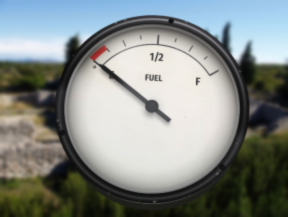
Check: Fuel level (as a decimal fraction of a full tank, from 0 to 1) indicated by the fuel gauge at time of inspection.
0
